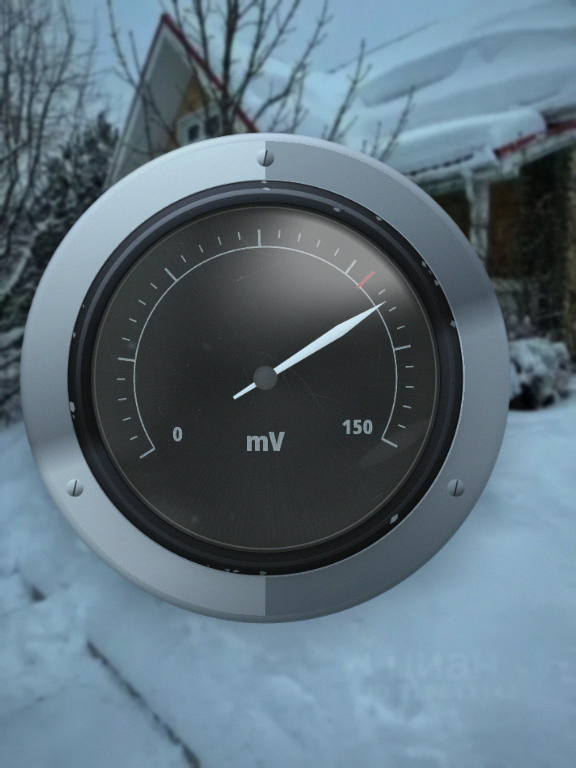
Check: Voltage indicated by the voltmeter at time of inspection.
112.5 mV
